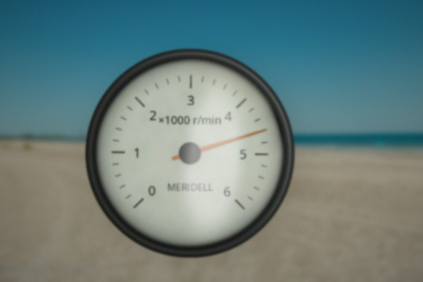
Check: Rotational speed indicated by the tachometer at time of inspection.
4600 rpm
